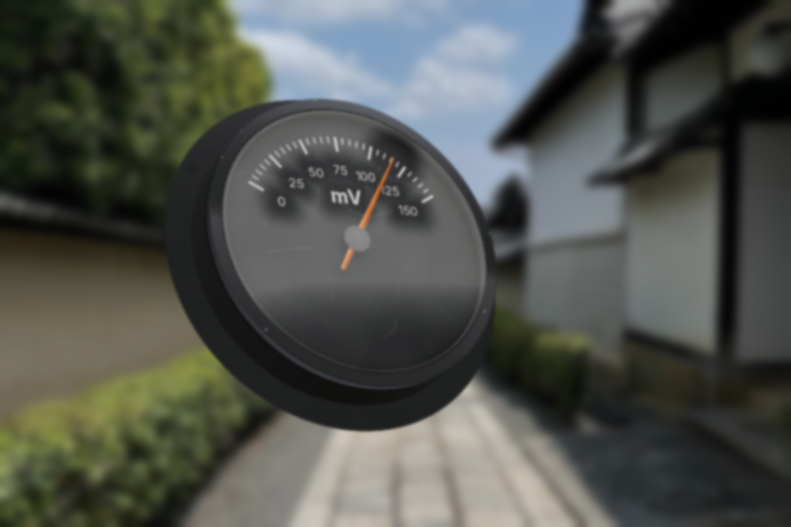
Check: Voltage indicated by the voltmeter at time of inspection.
115 mV
